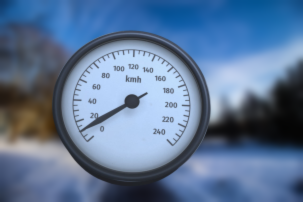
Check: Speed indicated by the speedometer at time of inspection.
10 km/h
